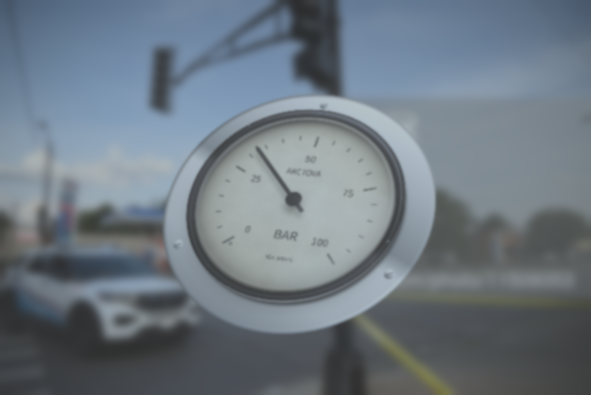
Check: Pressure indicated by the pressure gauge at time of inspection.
32.5 bar
